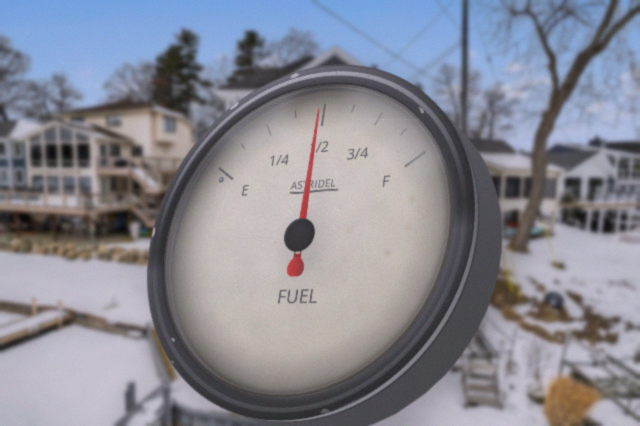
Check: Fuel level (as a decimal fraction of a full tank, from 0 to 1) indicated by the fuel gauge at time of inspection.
0.5
